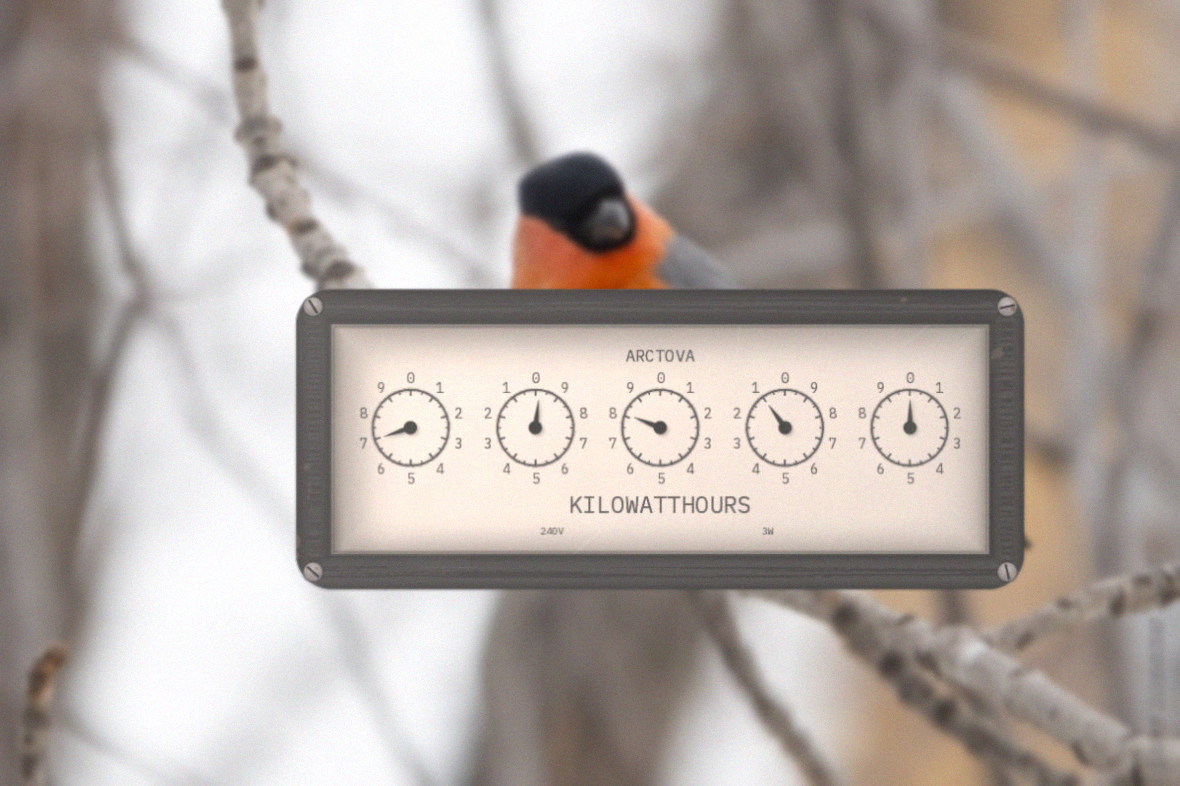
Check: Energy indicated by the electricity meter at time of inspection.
69810 kWh
